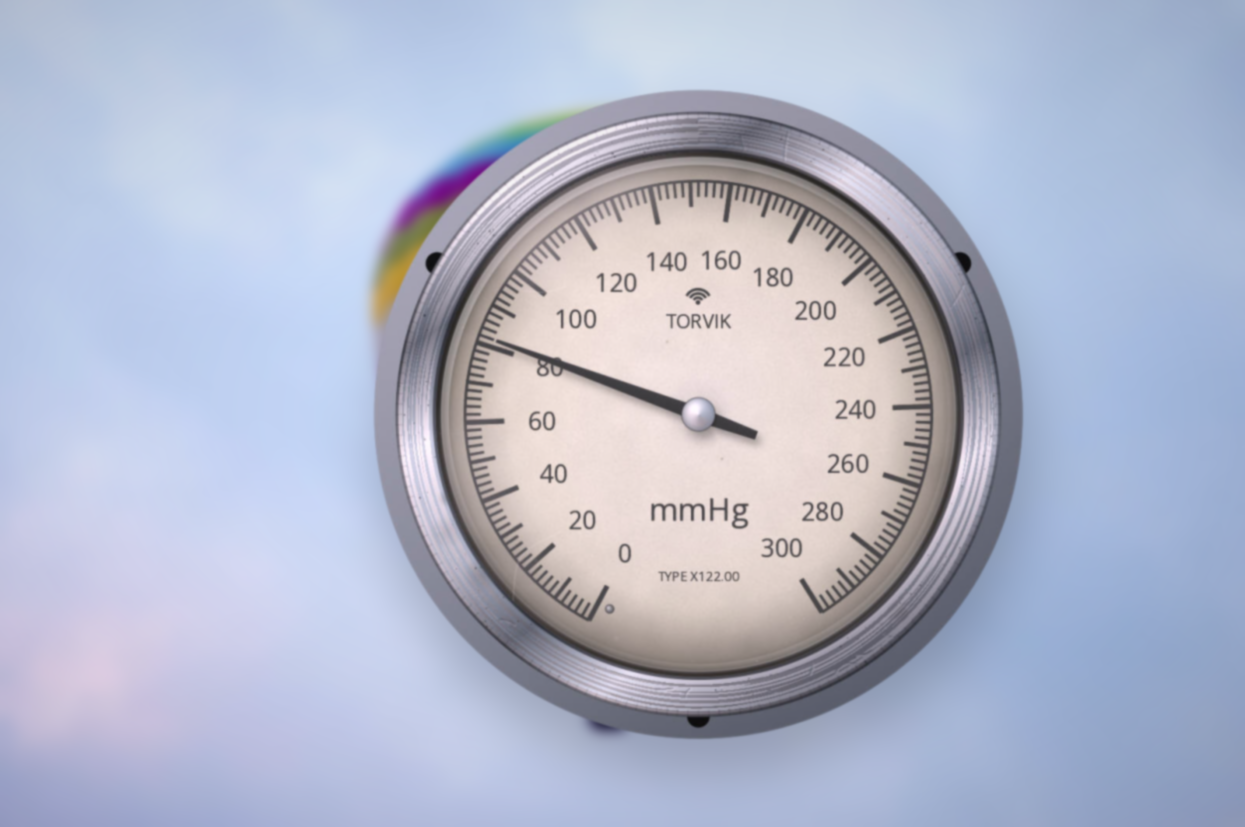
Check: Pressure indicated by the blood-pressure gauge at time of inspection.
82 mmHg
